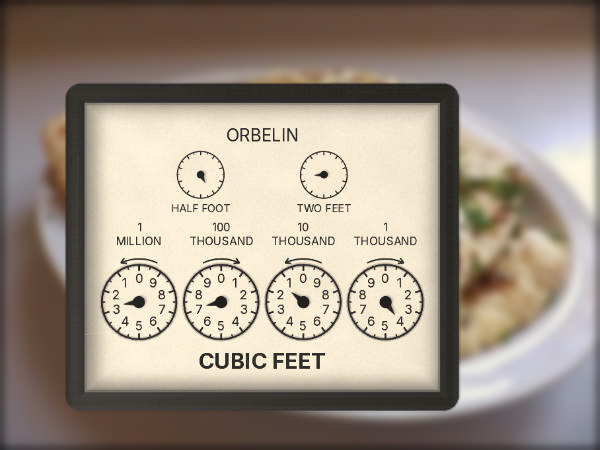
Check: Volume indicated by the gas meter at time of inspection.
271400 ft³
